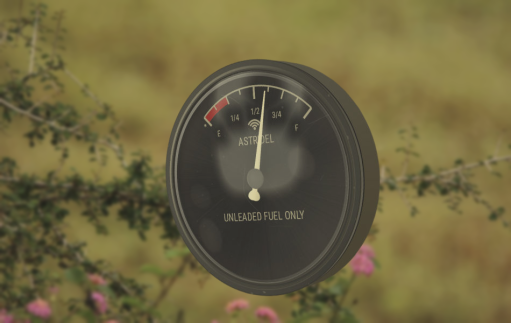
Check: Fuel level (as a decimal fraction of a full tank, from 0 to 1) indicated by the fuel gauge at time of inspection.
0.625
